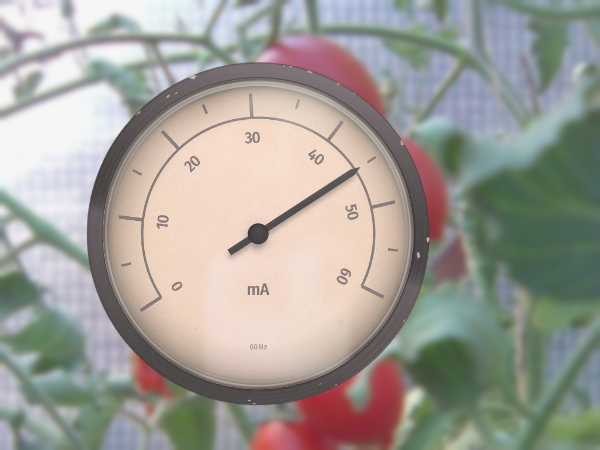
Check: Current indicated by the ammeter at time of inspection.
45 mA
